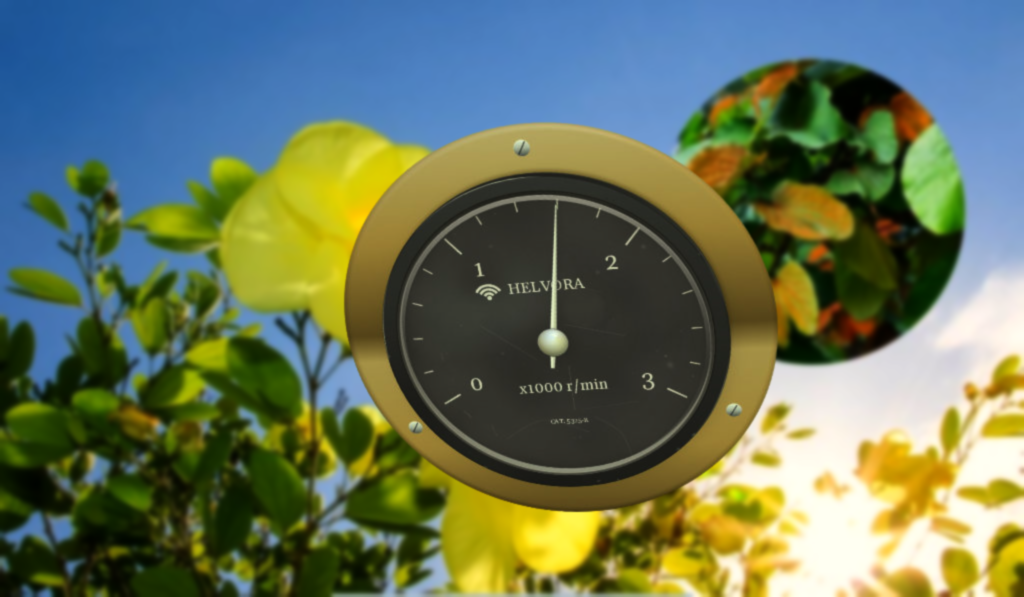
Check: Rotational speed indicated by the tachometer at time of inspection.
1600 rpm
